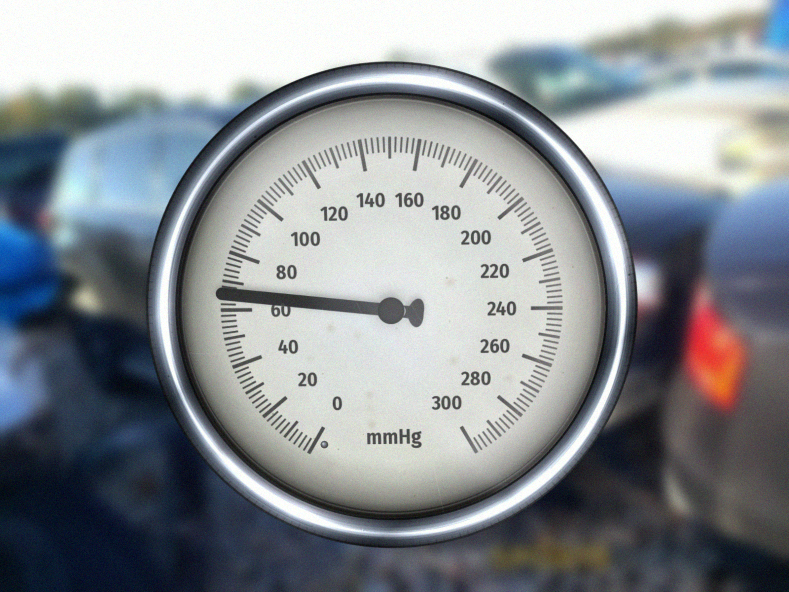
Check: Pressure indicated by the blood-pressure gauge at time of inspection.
66 mmHg
